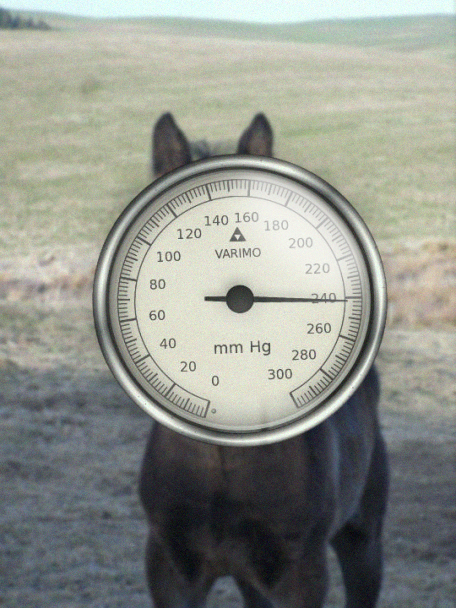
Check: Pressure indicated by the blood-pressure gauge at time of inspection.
242 mmHg
